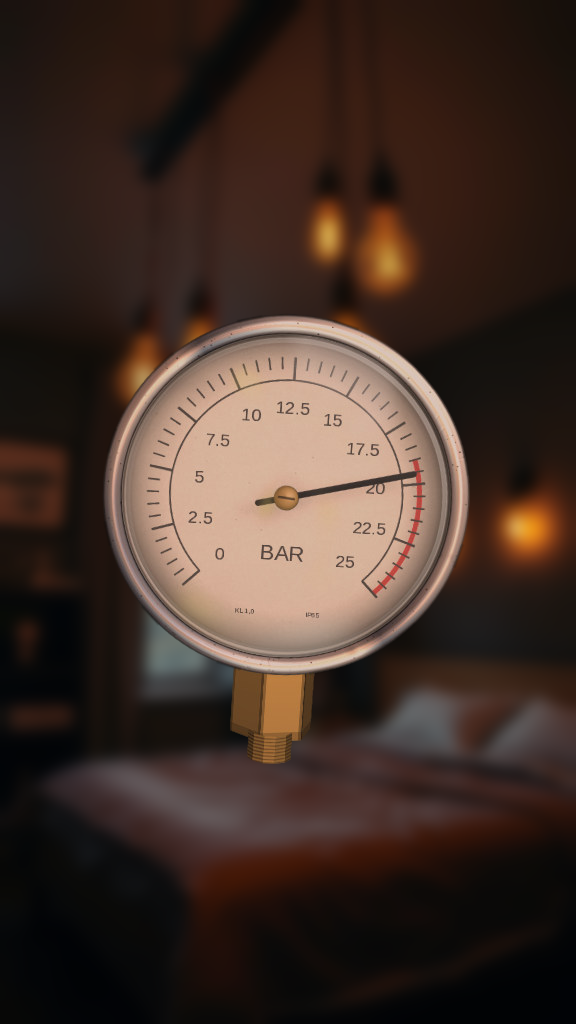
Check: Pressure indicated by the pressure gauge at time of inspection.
19.5 bar
